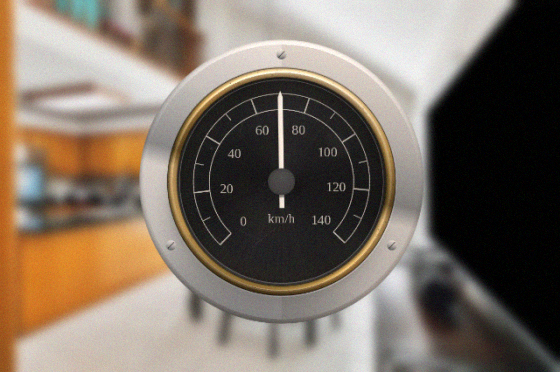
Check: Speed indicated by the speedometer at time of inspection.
70 km/h
